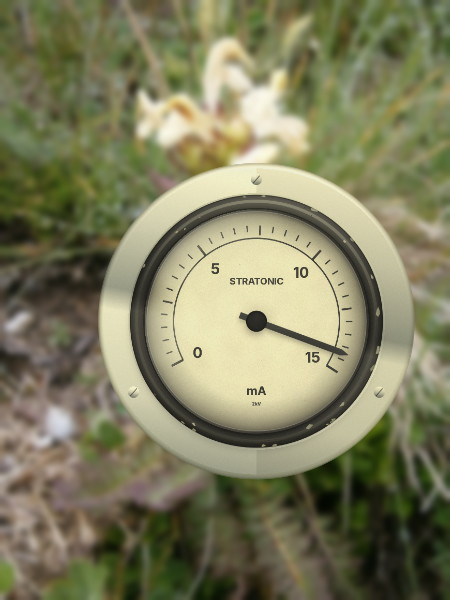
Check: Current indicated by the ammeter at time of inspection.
14.25 mA
